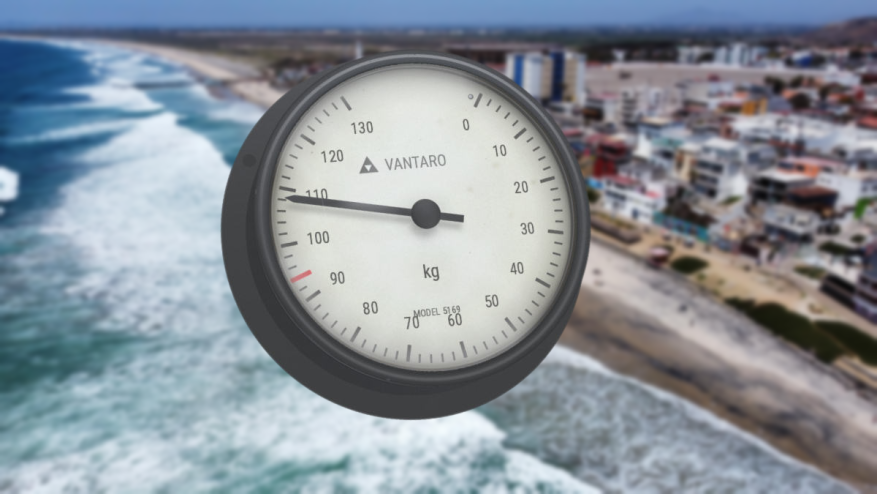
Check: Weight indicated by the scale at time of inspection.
108 kg
